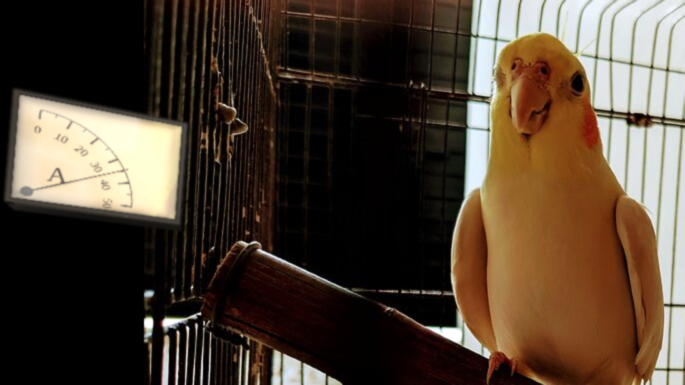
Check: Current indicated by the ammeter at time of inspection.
35 A
